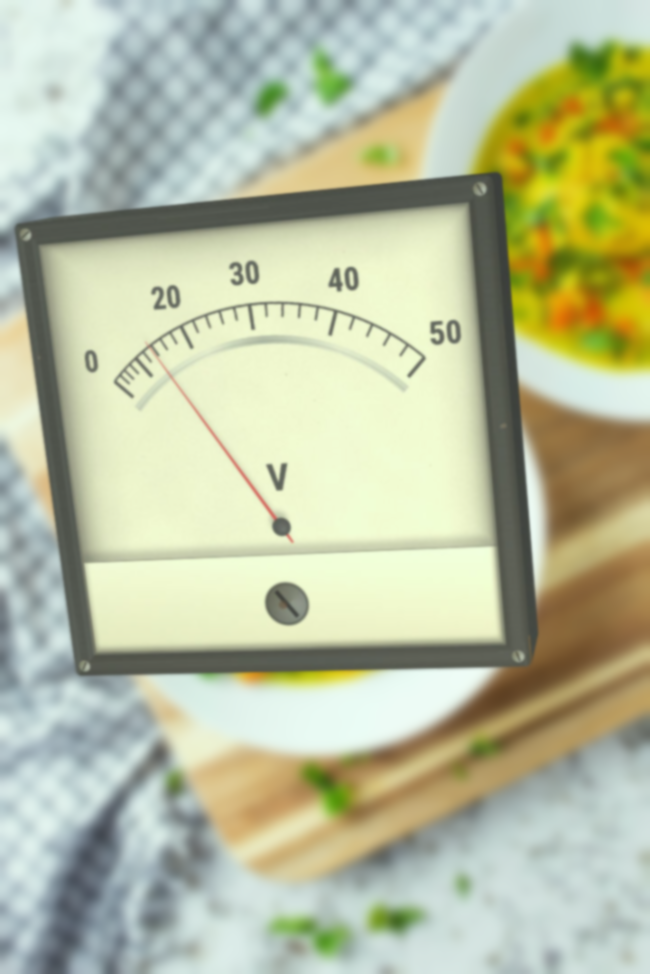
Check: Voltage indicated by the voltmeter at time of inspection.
14 V
